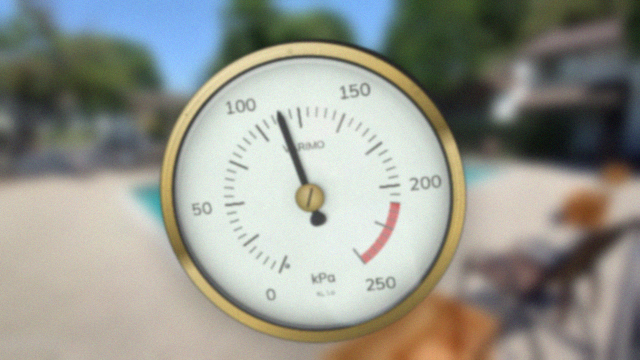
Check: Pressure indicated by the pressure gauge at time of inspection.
115 kPa
